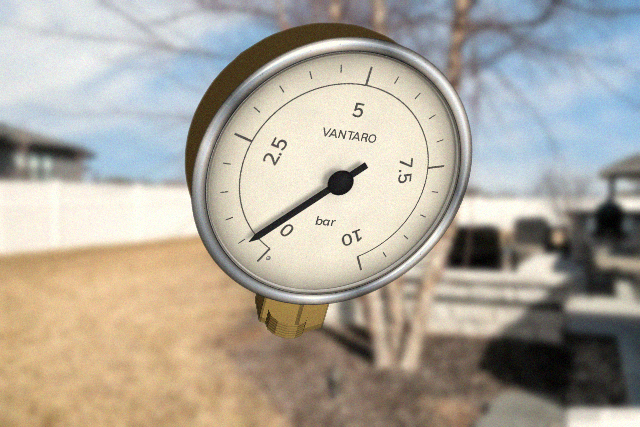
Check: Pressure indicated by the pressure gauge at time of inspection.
0.5 bar
